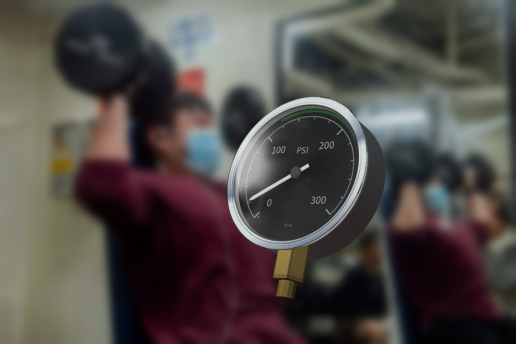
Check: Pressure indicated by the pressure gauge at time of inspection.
20 psi
